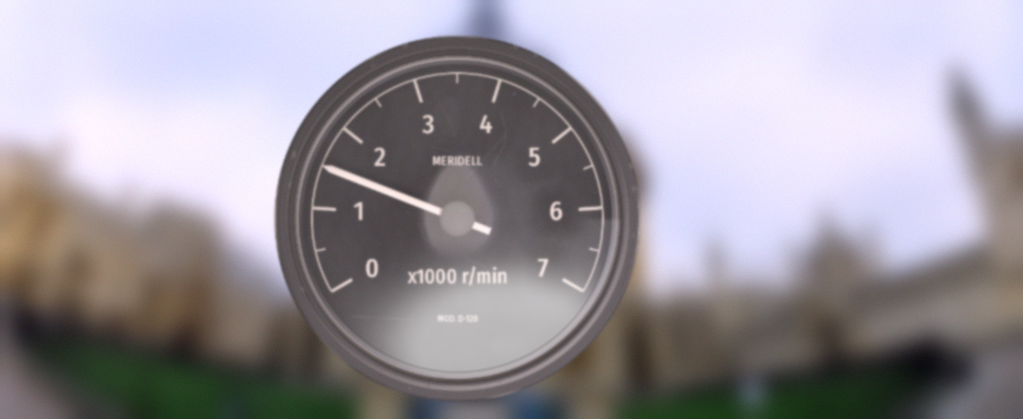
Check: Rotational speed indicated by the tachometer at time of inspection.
1500 rpm
